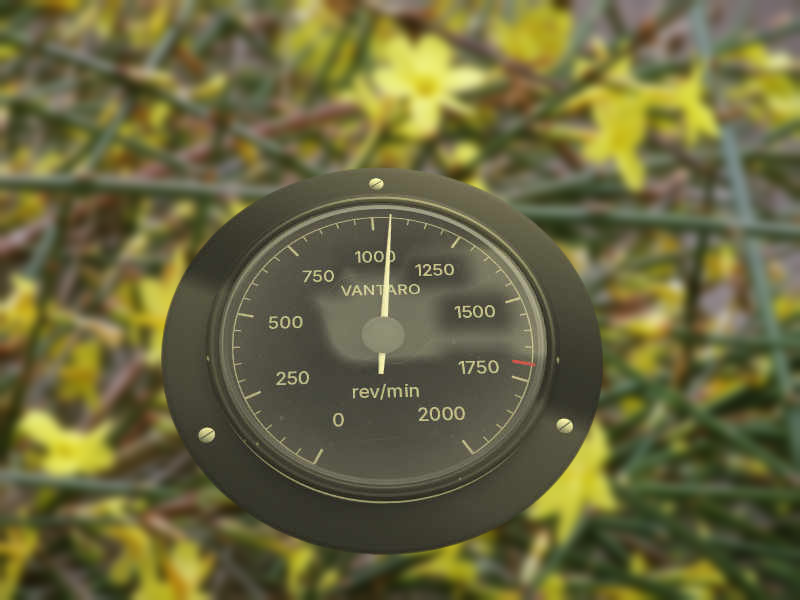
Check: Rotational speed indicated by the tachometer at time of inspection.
1050 rpm
